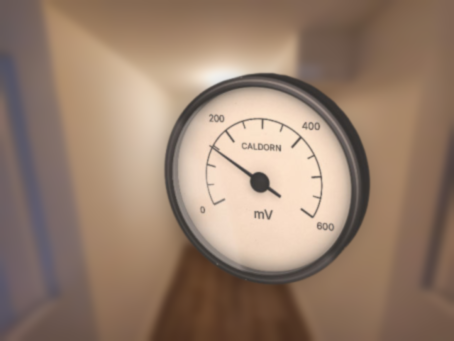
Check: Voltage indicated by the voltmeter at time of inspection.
150 mV
